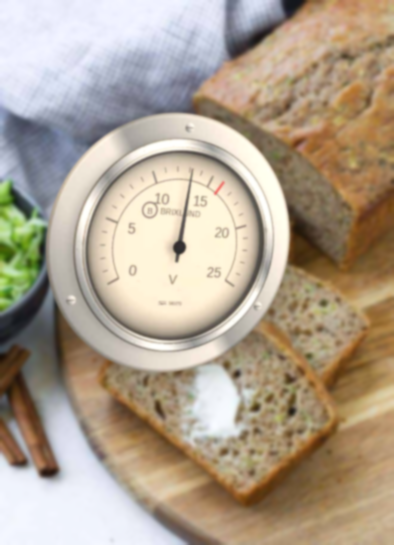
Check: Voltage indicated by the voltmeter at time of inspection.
13 V
